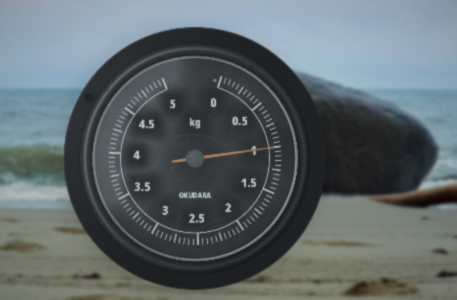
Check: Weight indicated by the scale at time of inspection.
1 kg
